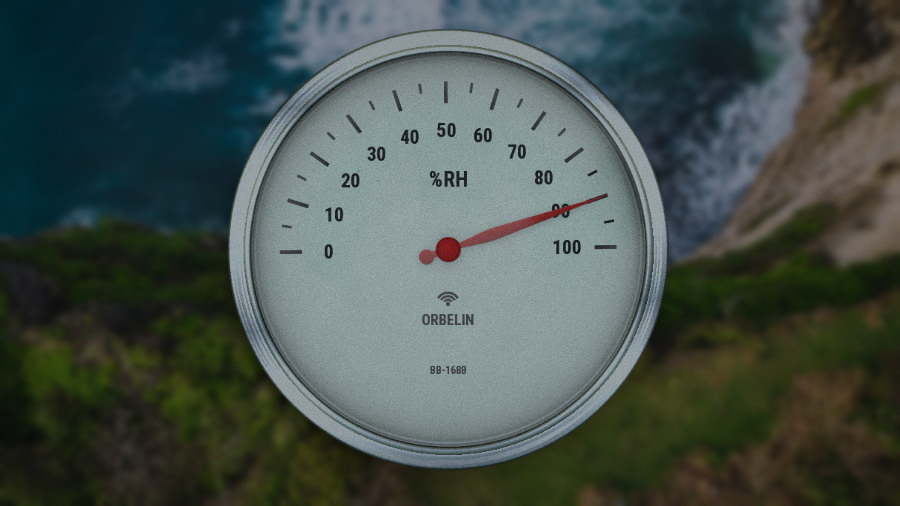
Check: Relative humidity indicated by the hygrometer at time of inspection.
90 %
